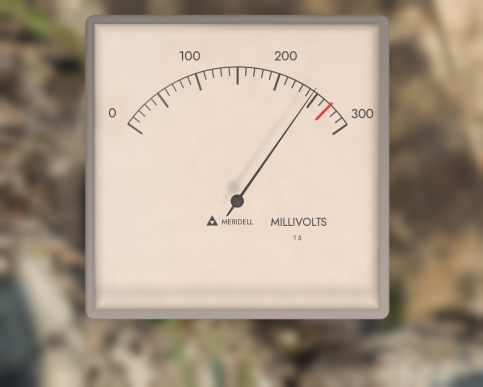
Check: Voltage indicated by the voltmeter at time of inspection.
245 mV
